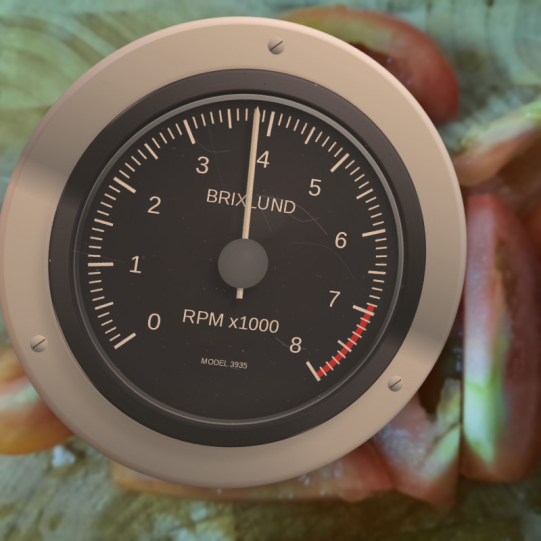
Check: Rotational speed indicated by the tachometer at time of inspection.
3800 rpm
